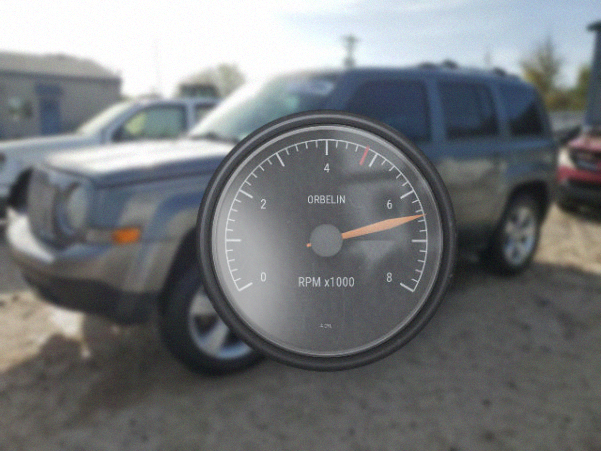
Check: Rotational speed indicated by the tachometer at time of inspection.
6500 rpm
